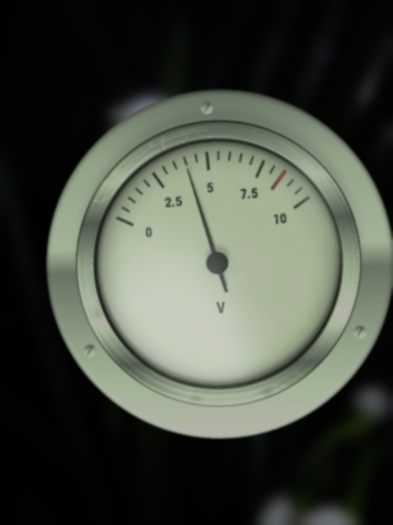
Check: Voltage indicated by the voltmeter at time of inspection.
4 V
